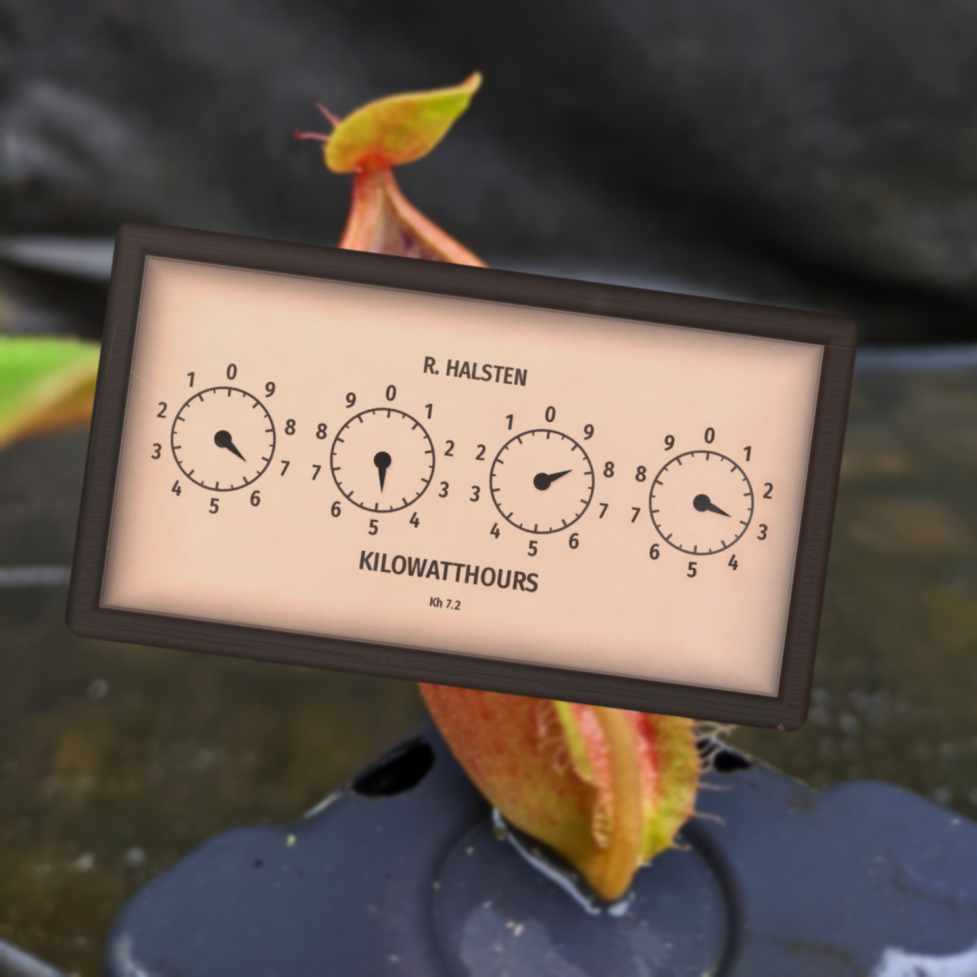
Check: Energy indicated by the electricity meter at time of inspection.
6483 kWh
